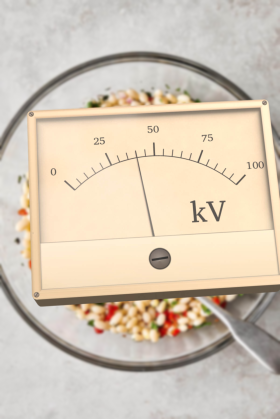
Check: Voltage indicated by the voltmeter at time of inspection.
40 kV
